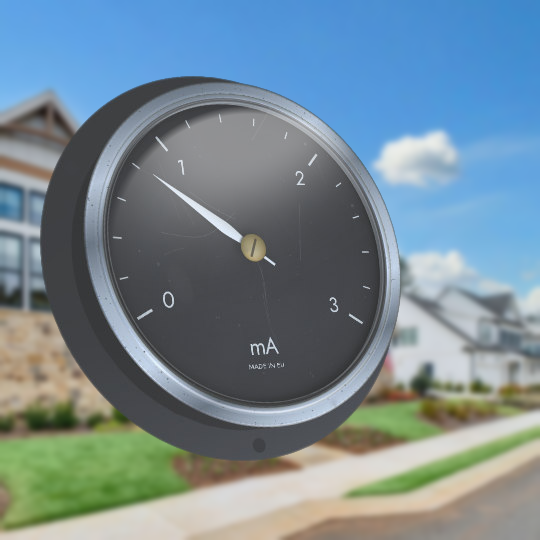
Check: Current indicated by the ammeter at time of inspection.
0.8 mA
